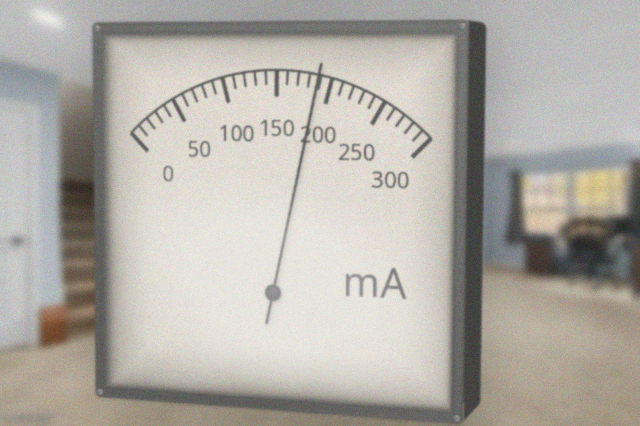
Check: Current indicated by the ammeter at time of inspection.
190 mA
